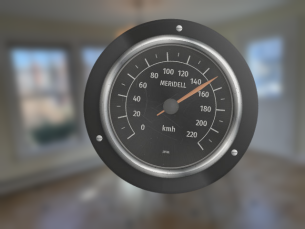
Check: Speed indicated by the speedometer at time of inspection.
150 km/h
